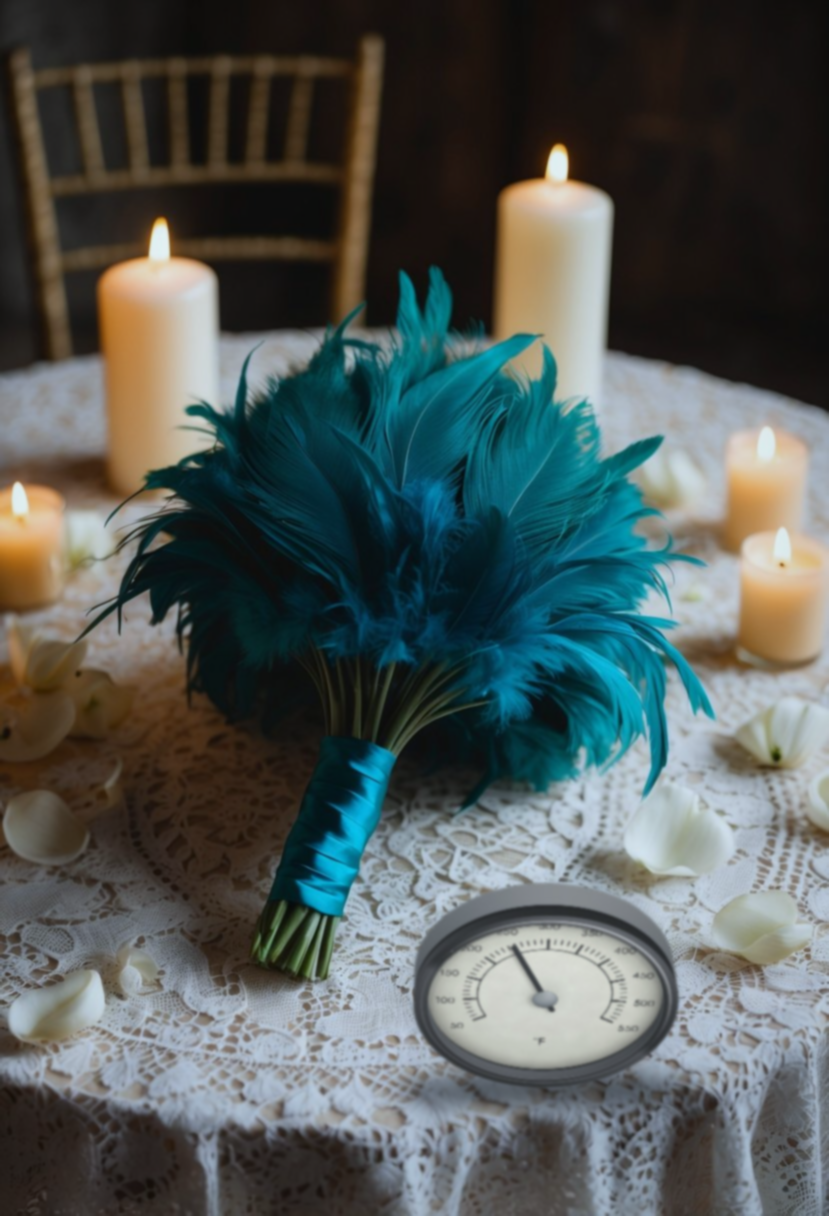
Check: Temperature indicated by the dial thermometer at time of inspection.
250 °F
